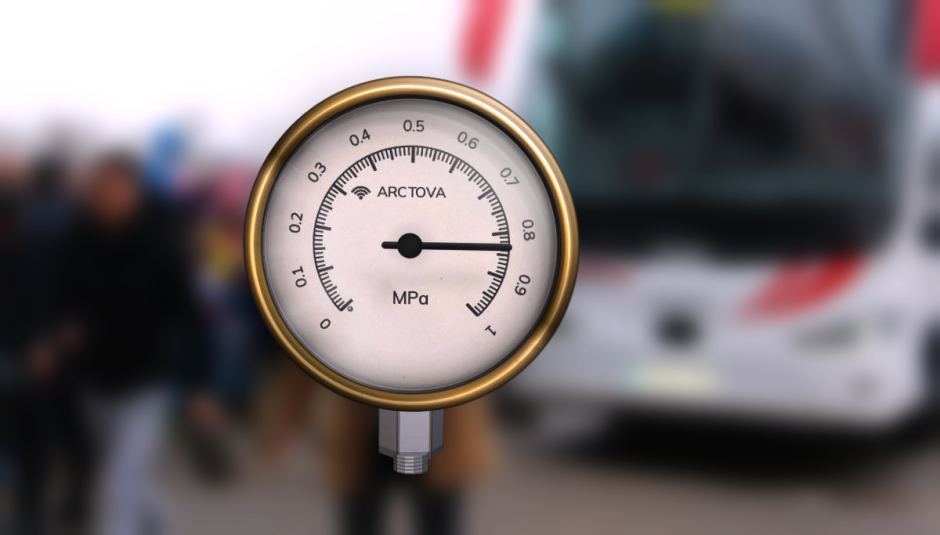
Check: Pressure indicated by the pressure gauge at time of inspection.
0.83 MPa
